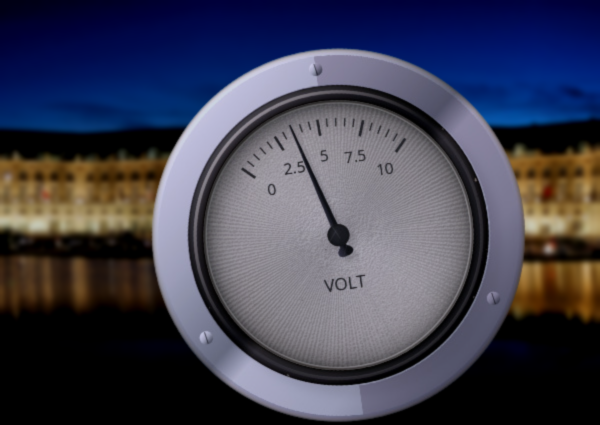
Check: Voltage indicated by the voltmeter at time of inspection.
3.5 V
